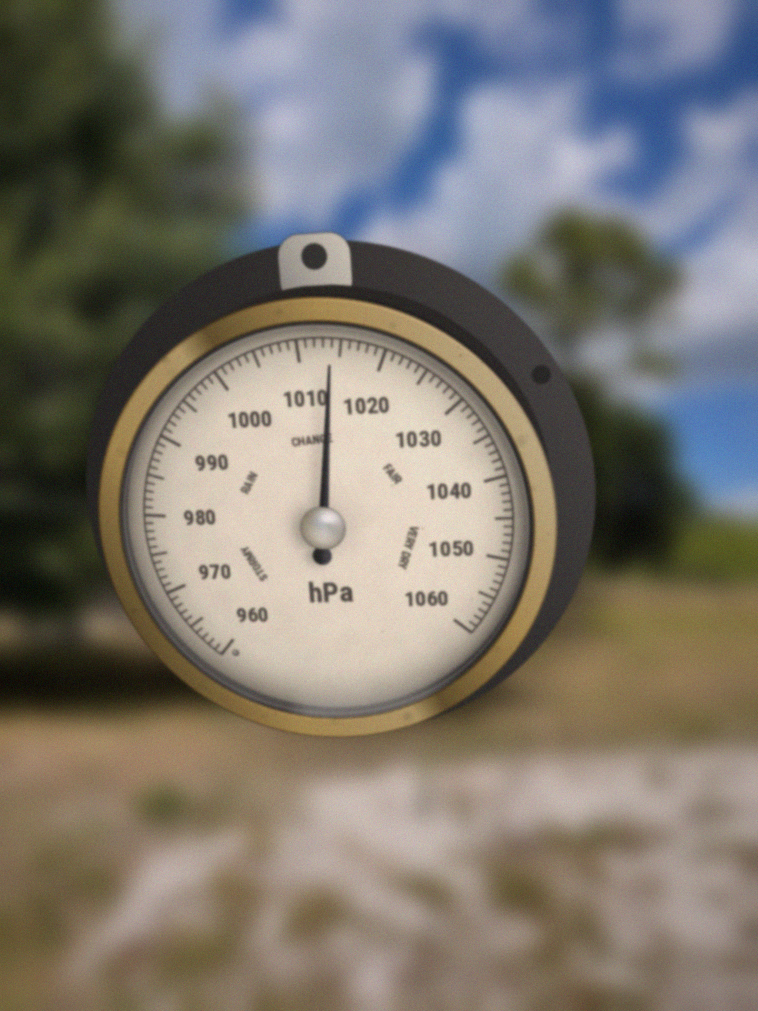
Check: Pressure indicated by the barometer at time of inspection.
1014 hPa
